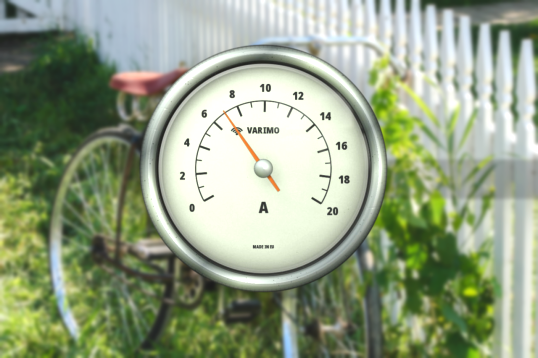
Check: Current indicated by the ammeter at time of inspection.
7 A
